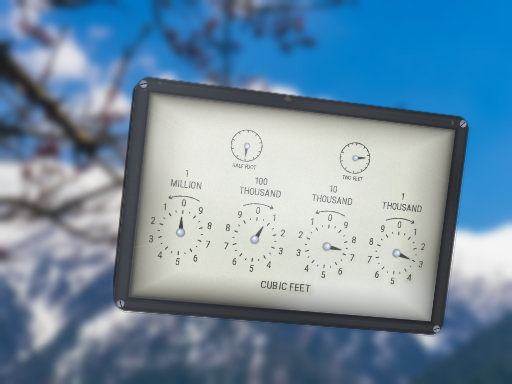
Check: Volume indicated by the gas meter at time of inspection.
7300 ft³
